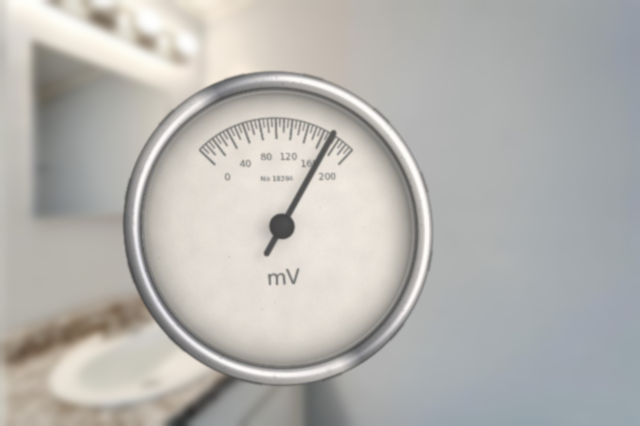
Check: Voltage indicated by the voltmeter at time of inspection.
170 mV
